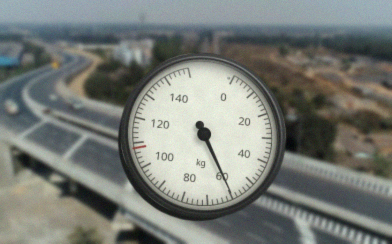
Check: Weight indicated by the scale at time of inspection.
60 kg
